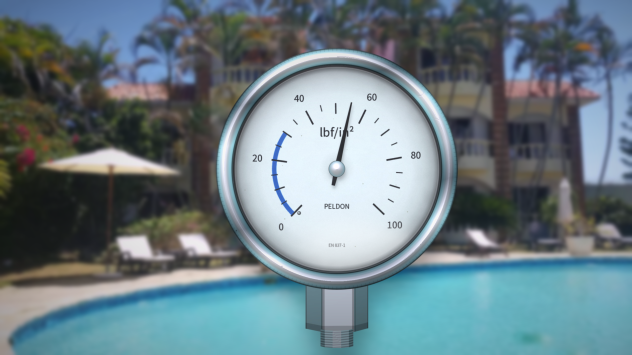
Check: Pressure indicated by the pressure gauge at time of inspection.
55 psi
